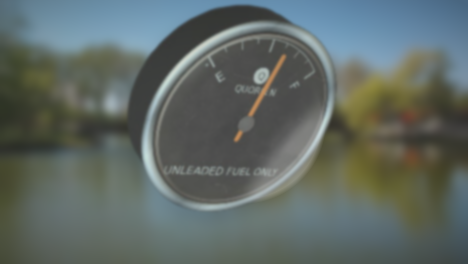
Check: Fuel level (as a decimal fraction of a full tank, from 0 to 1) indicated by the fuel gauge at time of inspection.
0.625
